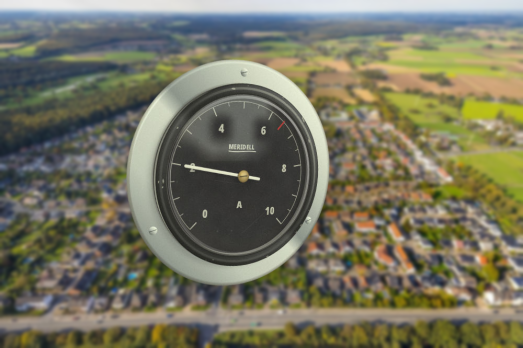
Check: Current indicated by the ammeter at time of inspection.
2 A
